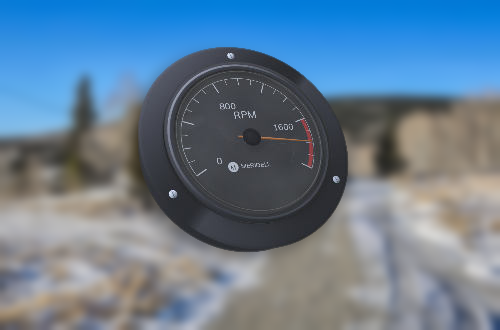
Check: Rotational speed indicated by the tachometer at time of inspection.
1800 rpm
